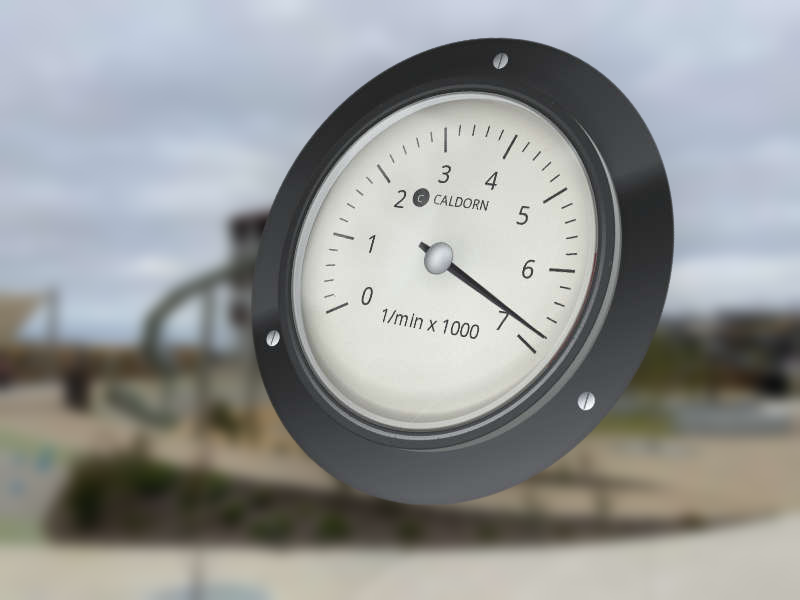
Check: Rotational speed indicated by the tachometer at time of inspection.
6800 rpm
